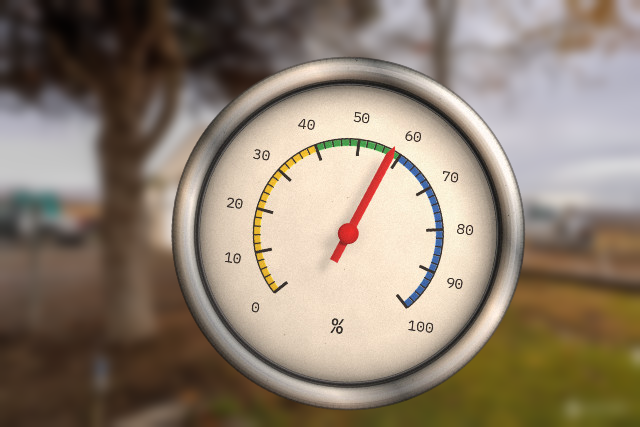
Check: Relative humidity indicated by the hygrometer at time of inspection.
58 %
